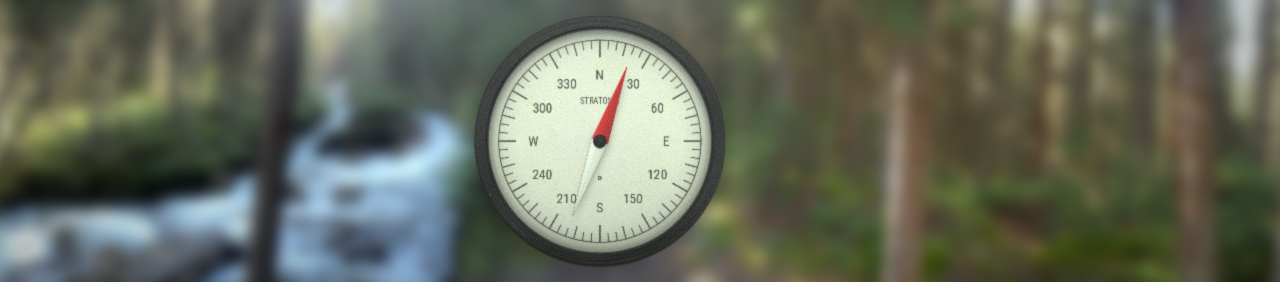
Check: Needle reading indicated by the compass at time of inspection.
20 °
